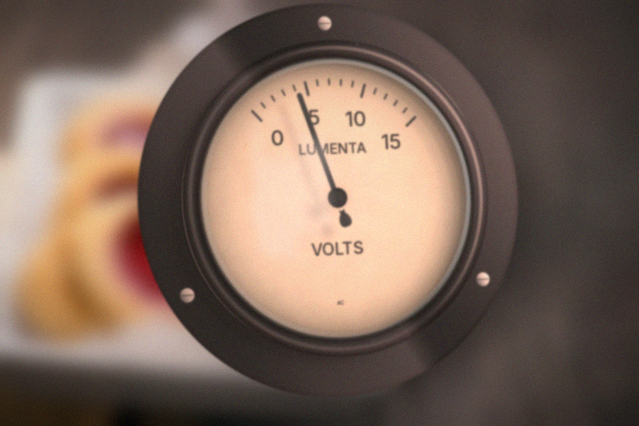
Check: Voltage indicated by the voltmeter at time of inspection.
4 V
